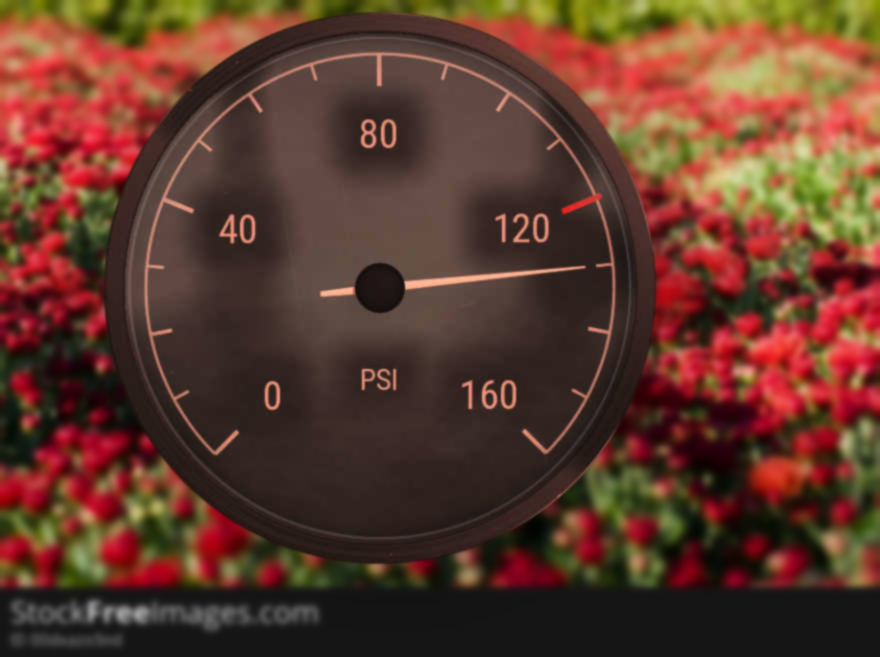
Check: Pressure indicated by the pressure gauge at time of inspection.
130 psi
